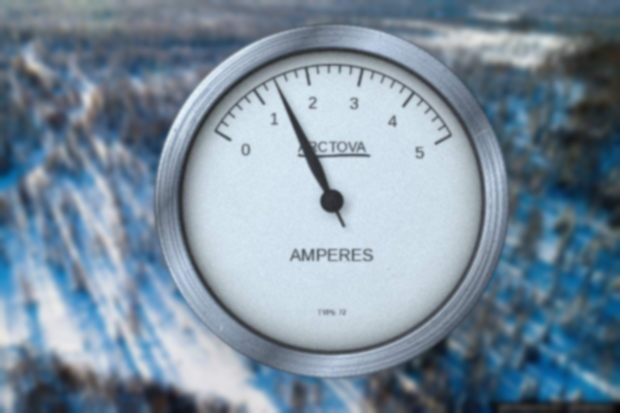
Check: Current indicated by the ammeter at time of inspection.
1.4 A
